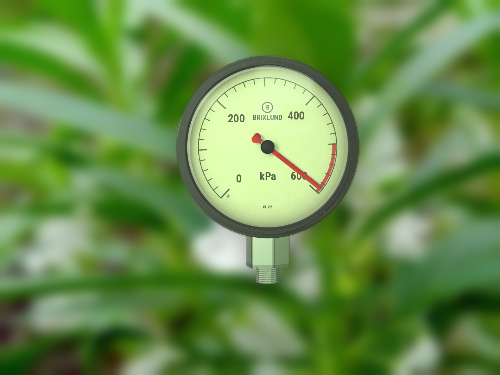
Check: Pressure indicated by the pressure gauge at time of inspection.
590 kPa
